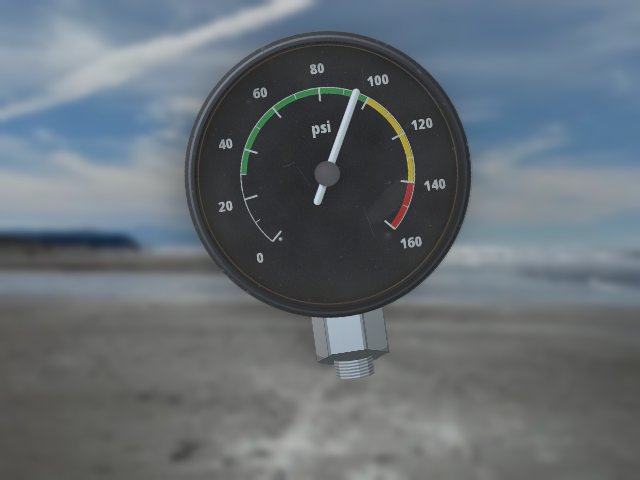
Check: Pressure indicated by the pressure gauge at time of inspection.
95 psi
